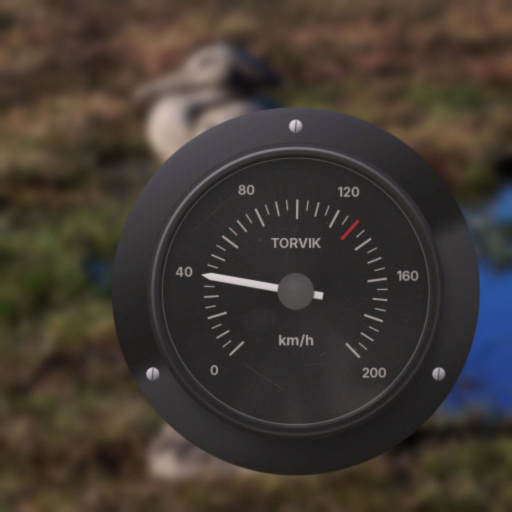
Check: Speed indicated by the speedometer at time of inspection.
40 km/h
